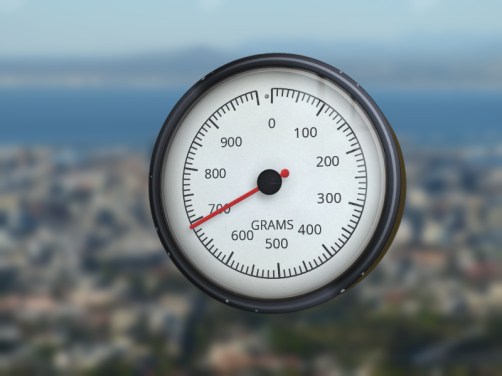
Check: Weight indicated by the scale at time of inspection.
690 g
